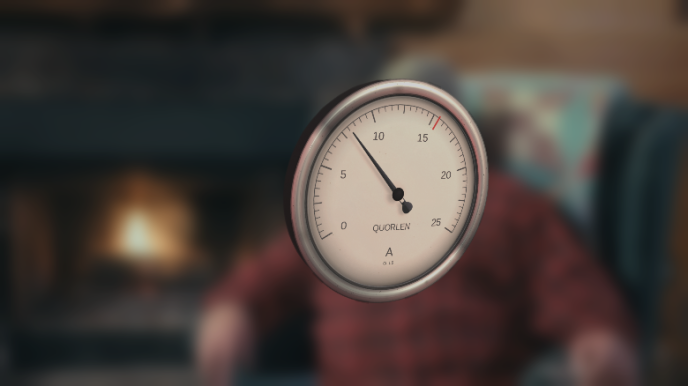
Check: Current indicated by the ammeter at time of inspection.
8 A
